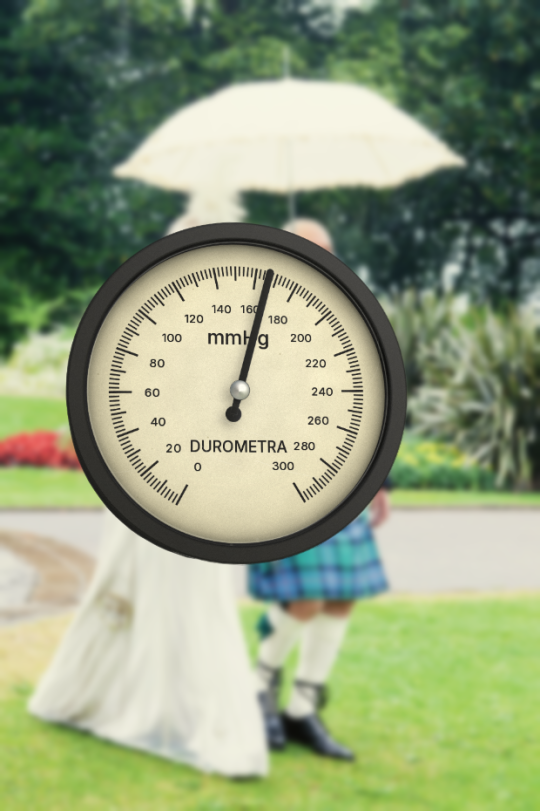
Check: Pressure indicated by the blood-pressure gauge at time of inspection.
166 mmHg
